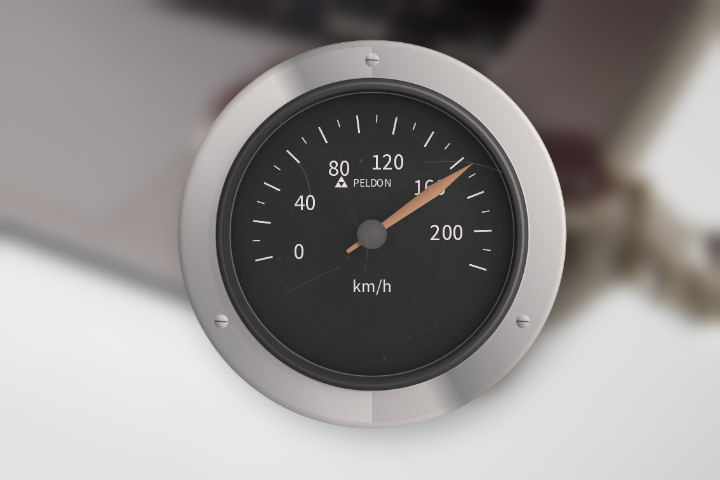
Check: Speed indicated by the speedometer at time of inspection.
165 km/h
